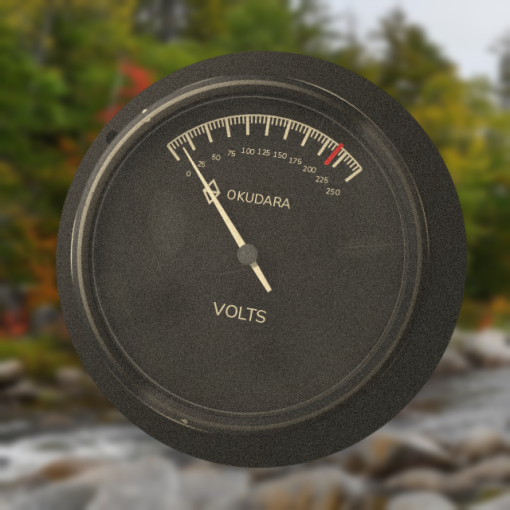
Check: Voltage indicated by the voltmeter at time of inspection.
15 V
